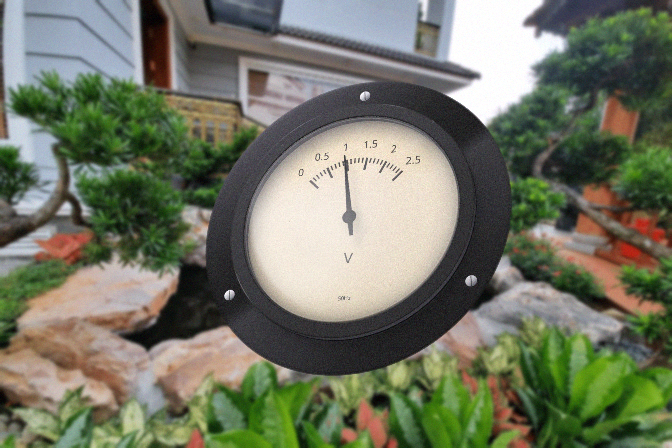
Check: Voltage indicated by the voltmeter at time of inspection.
1 V
